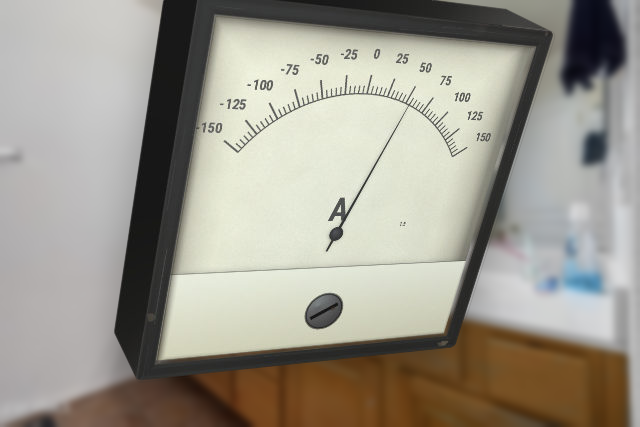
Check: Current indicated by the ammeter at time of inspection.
50 A
